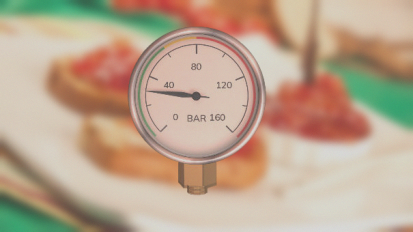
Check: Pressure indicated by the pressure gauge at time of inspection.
30 bar
